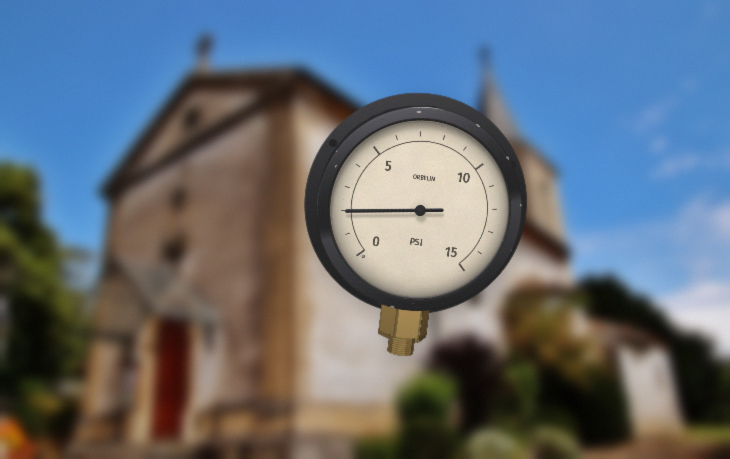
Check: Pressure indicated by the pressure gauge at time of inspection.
2 psi
